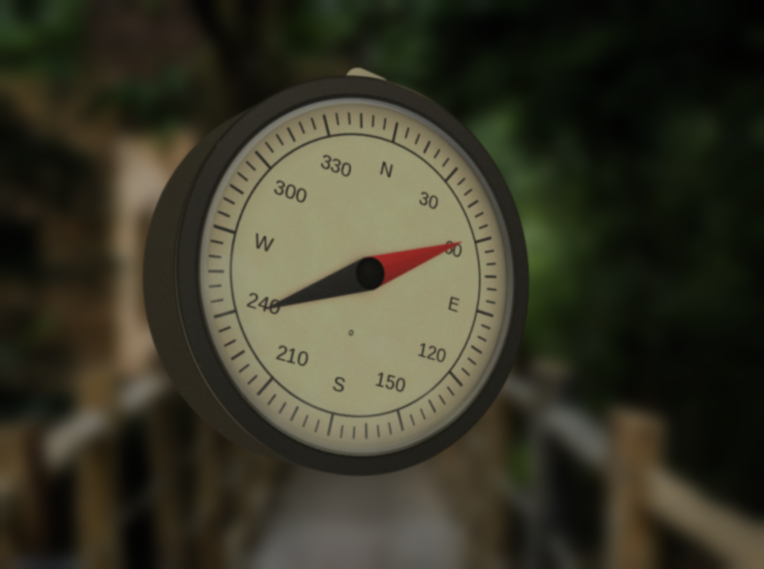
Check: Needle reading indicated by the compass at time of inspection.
57.5 °
